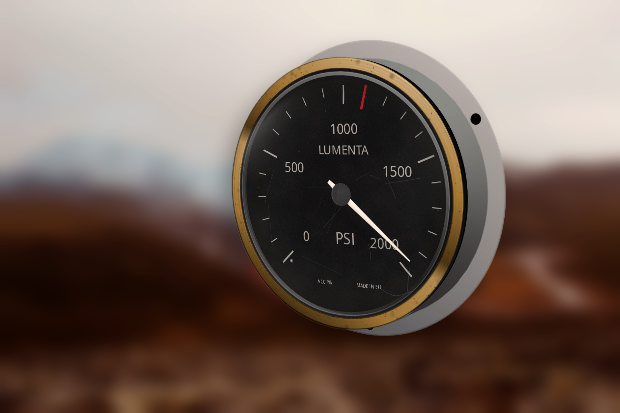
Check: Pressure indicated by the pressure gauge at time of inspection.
1950 psi
